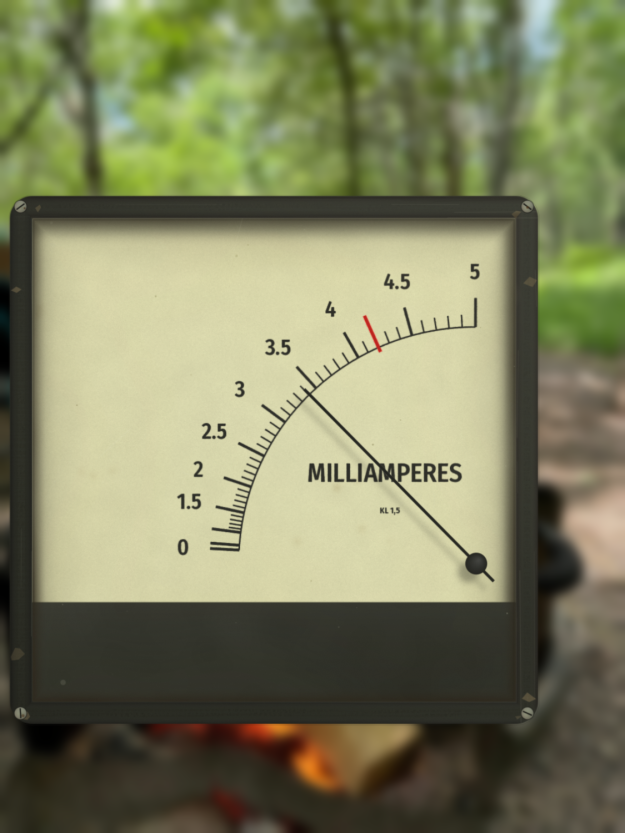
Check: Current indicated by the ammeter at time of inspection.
3.4 mA
